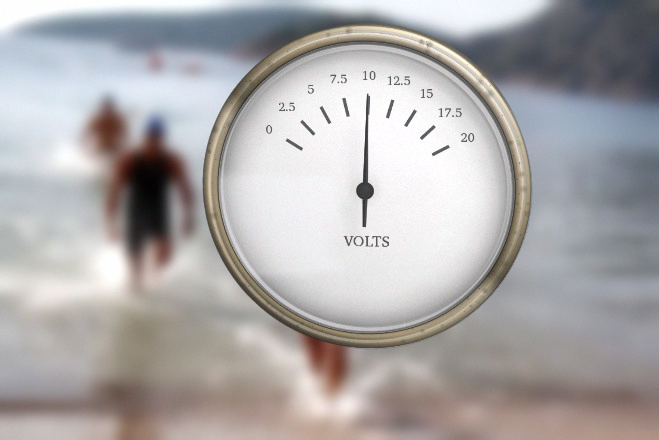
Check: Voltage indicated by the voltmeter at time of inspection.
10 V
